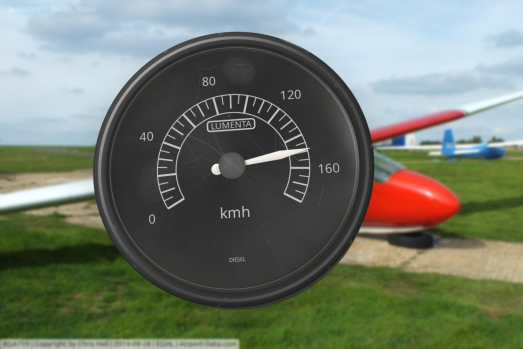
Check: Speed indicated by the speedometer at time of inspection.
150 km/h
